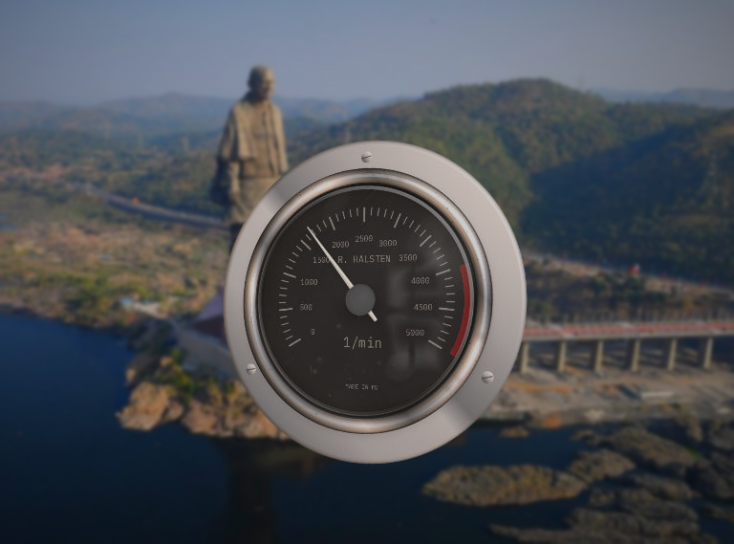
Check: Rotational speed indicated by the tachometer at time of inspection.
1700 rpm
